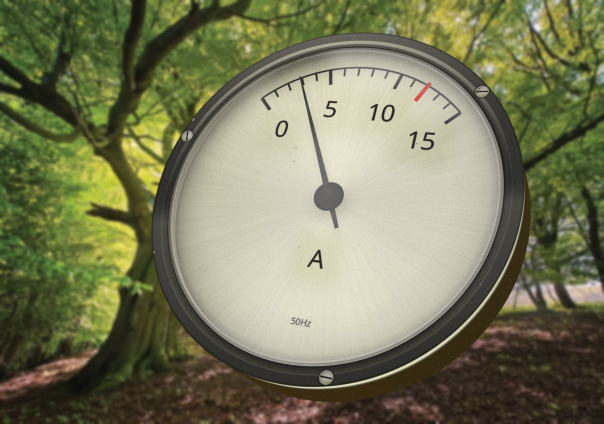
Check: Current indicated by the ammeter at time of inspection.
3 A
